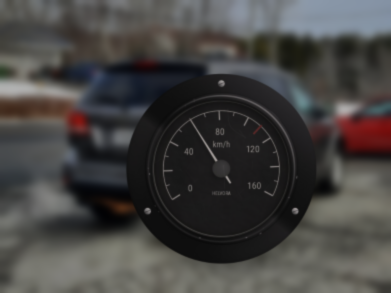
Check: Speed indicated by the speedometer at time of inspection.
60 km/h
